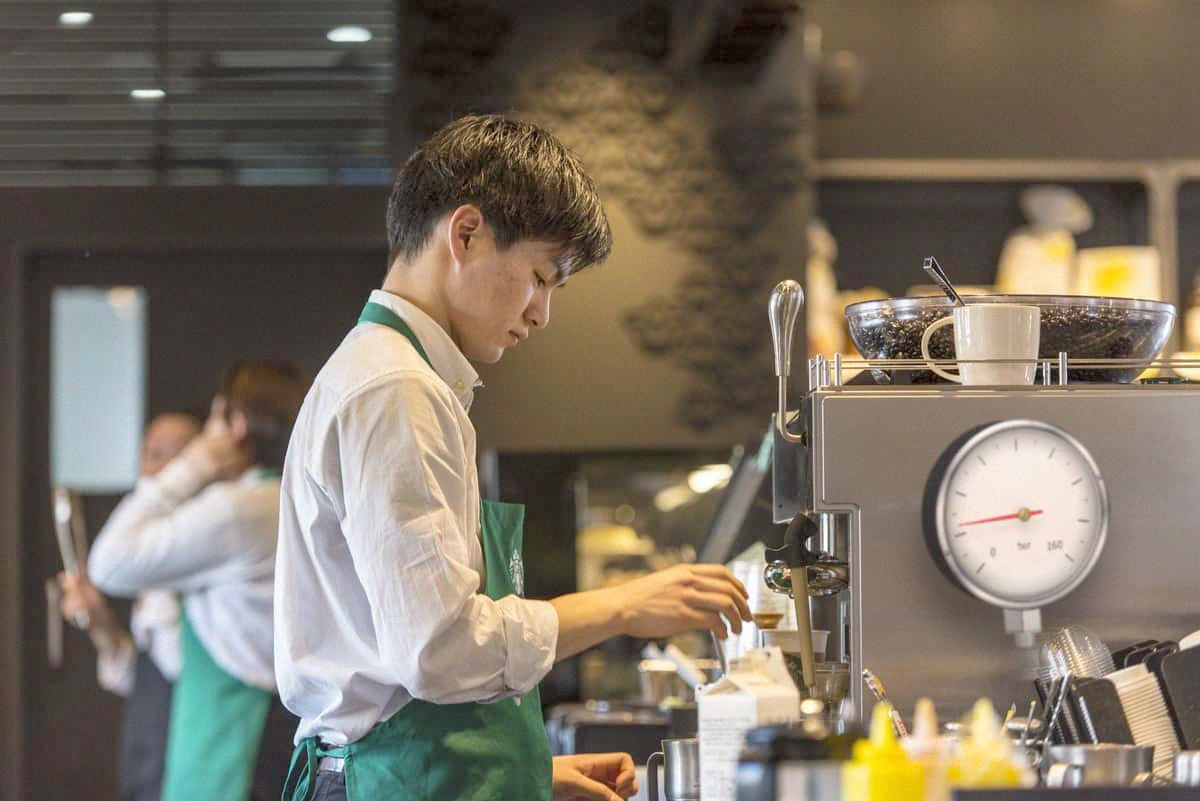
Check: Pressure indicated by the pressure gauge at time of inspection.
25 bar
